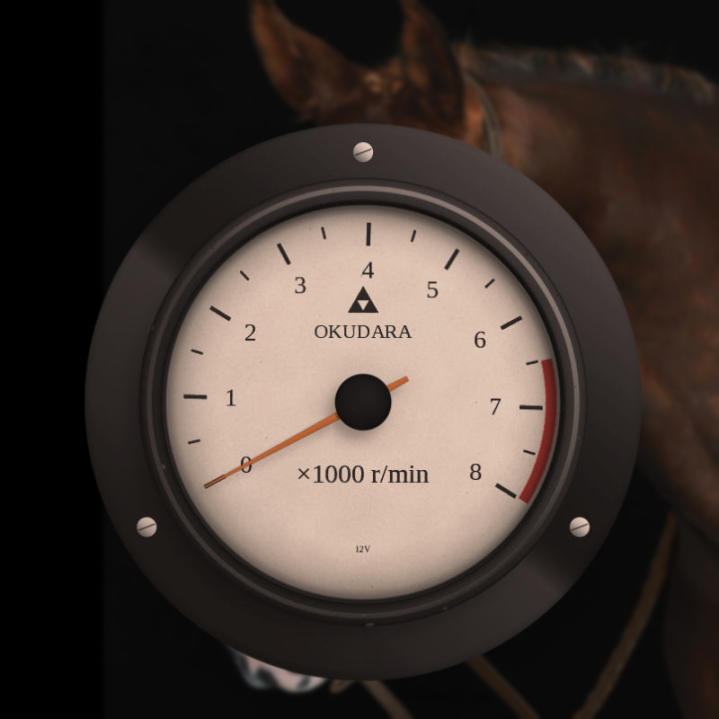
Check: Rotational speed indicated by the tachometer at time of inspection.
0 rpm
